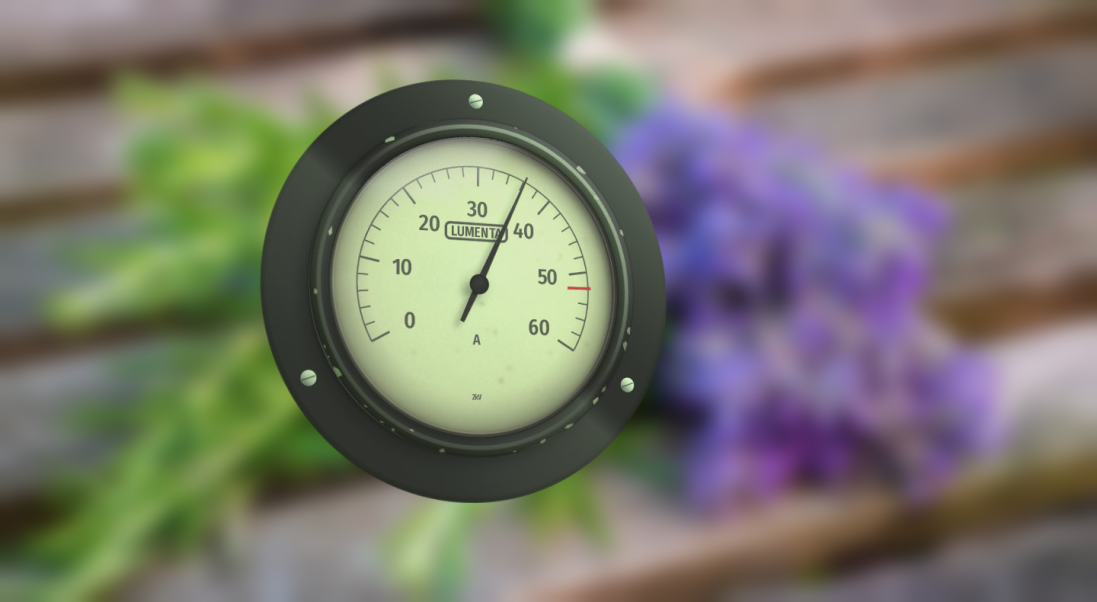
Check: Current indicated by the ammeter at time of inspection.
36 A
